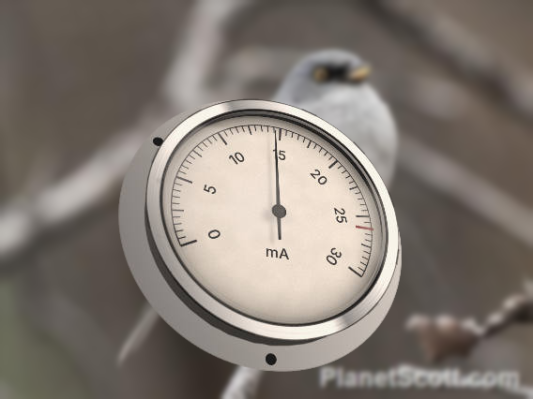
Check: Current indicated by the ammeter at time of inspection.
14.5 mA
